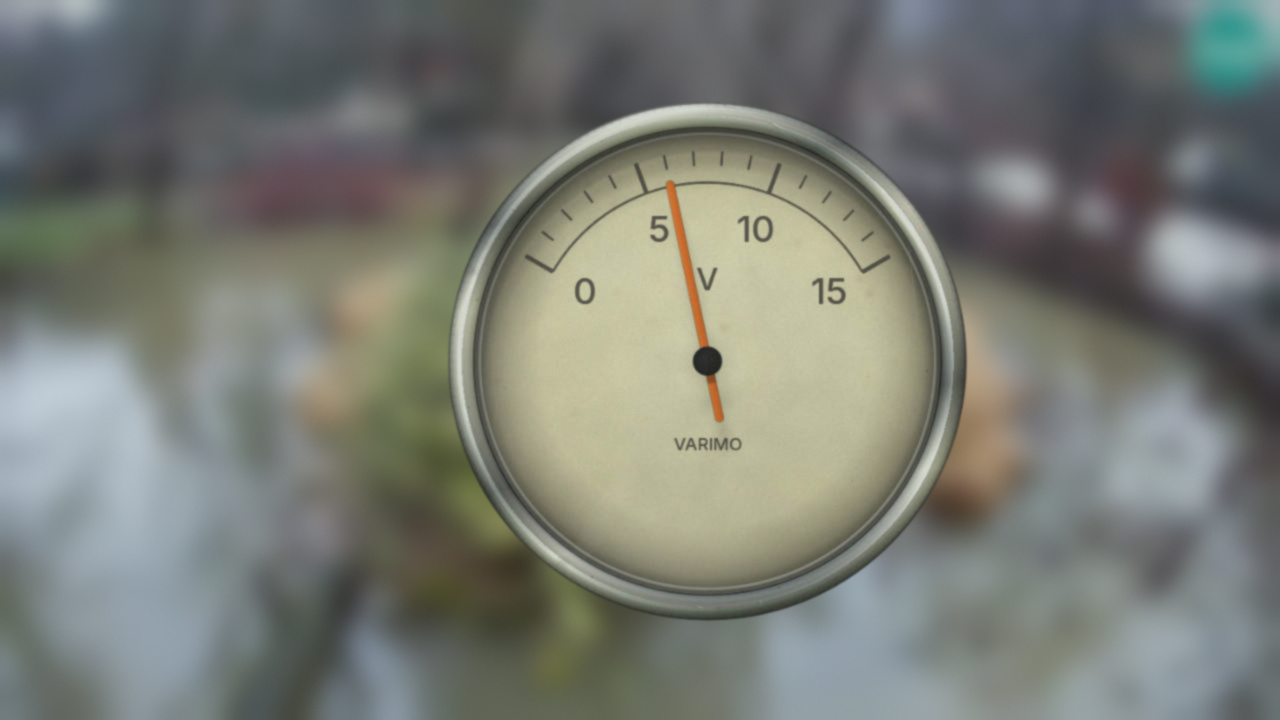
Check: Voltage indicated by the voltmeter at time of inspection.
6 V
